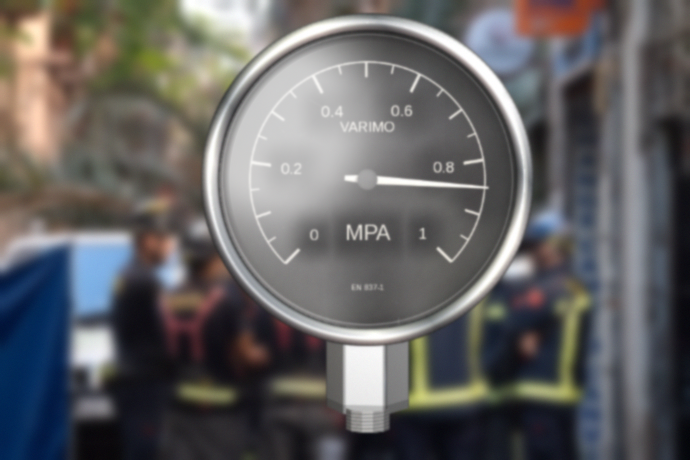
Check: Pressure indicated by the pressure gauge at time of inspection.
0.85 MPa
